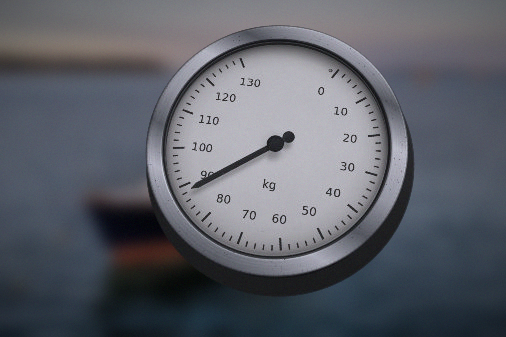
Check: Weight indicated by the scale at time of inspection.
88 kg
